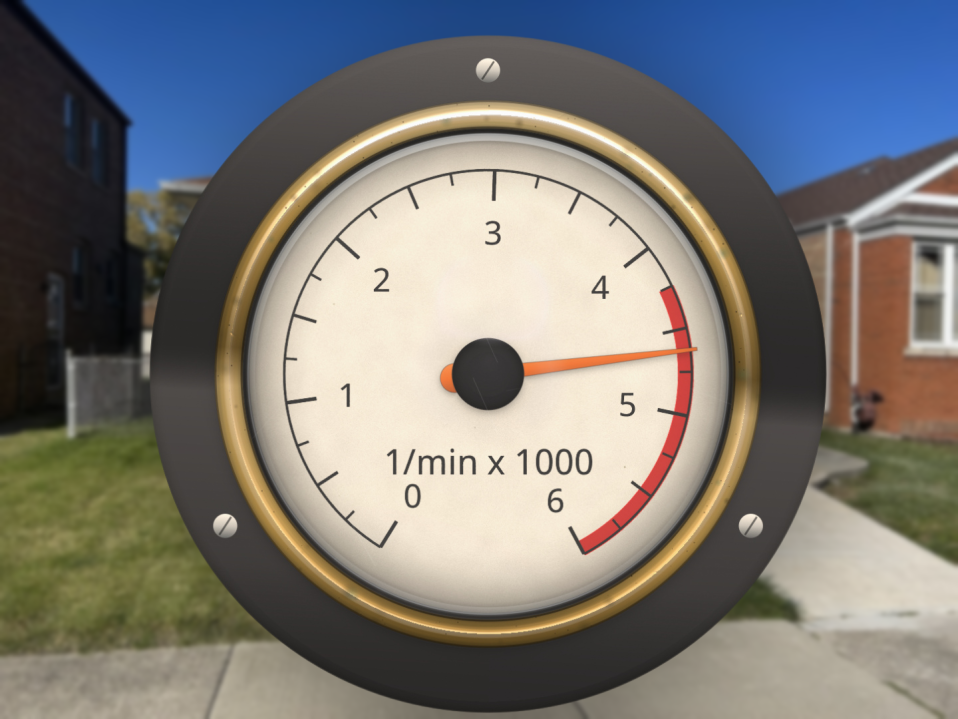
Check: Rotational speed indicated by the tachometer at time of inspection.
4625 rpm
